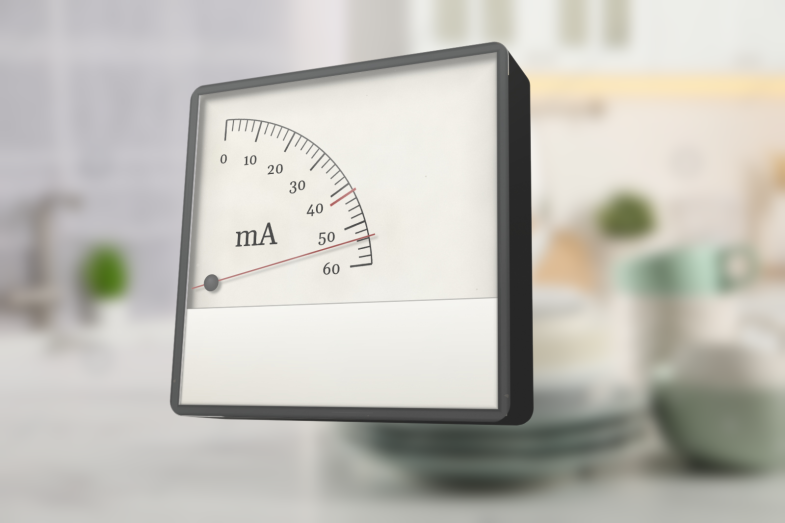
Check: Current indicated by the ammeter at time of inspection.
54 mA
